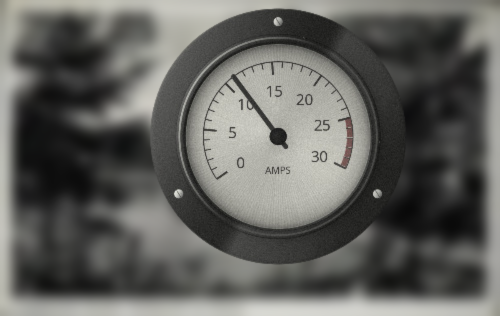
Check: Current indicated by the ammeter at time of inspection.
11 A
